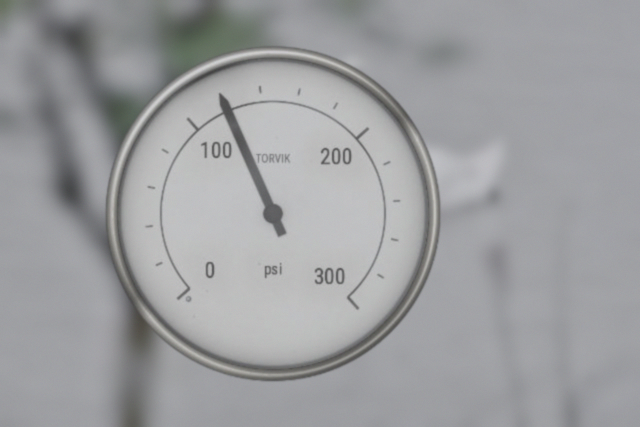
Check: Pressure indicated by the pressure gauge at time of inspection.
120 psi
